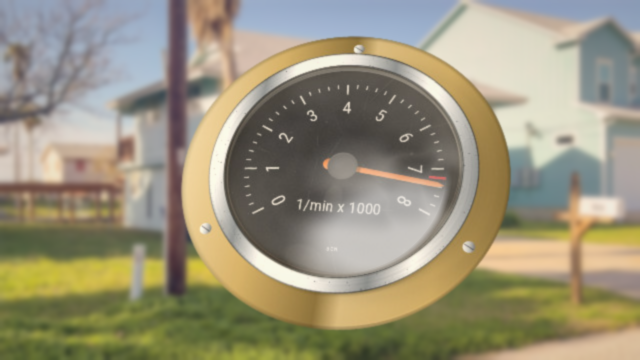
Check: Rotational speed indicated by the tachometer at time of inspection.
7400 rpm
